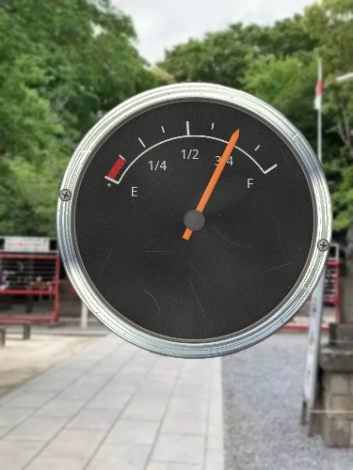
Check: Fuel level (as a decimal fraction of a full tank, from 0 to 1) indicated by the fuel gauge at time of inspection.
0.75
